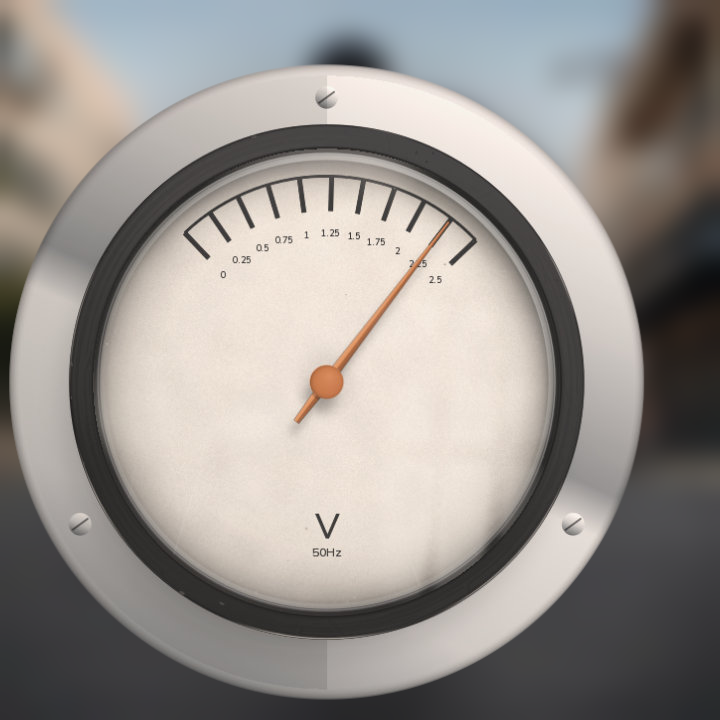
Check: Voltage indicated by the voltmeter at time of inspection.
2.25 V
